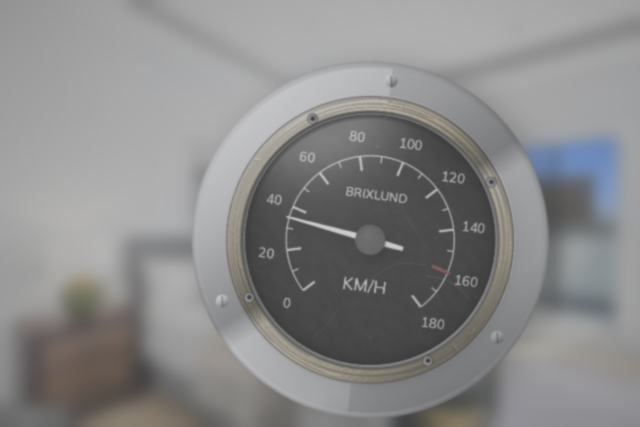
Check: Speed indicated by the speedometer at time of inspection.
35 km/h
